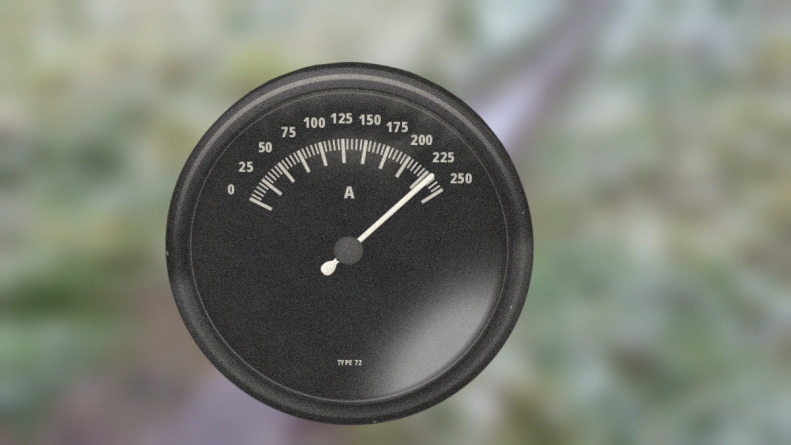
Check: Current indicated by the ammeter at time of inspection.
230 A
